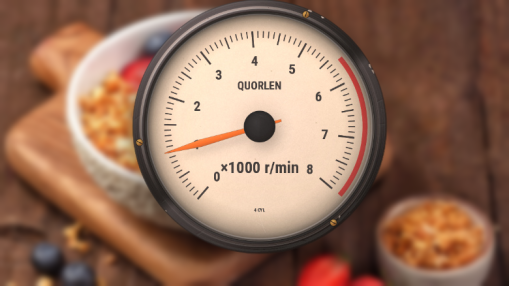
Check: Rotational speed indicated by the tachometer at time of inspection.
1000 rpm
